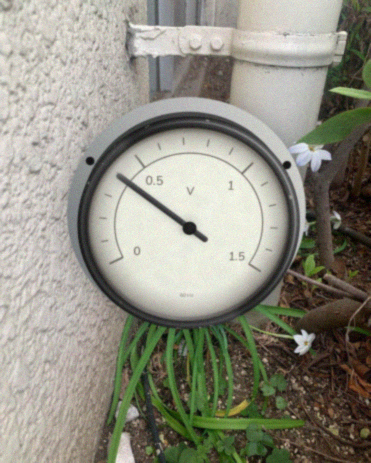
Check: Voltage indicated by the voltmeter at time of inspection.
0.4 V
